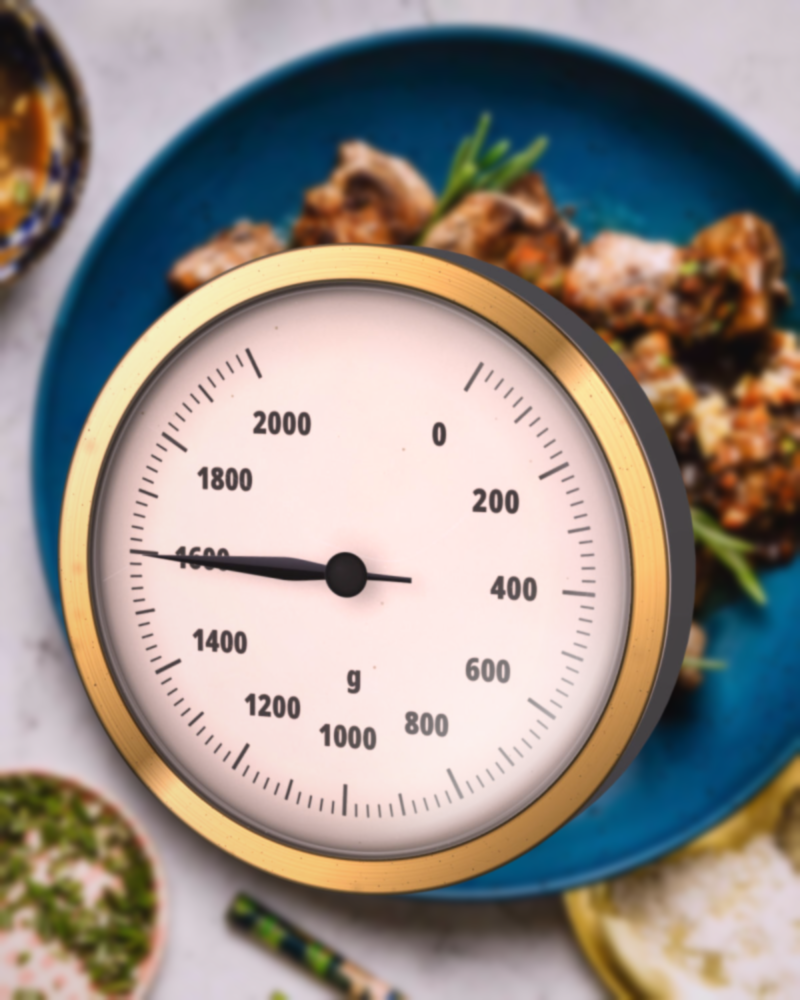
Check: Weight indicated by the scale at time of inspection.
1600 g
